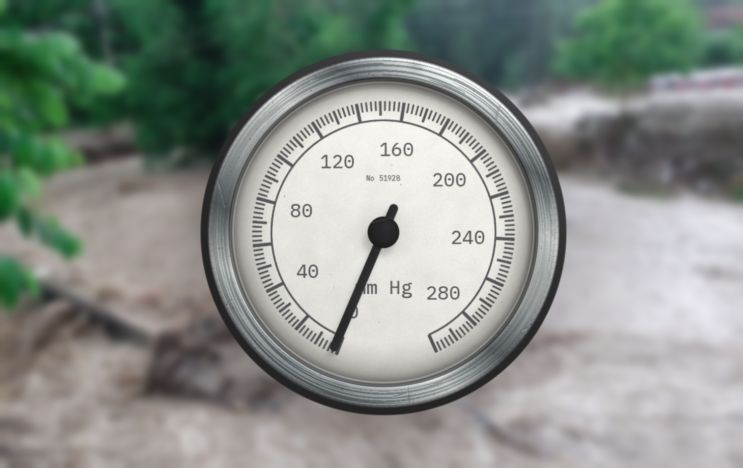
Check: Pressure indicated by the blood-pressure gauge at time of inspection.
2 mmHg
